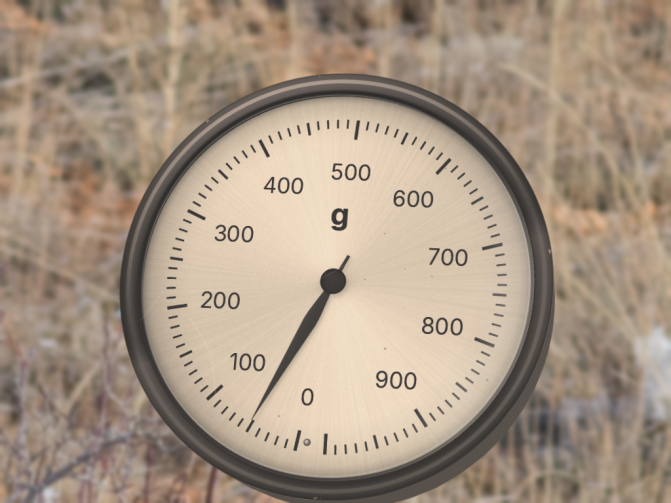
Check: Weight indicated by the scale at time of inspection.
50 g
